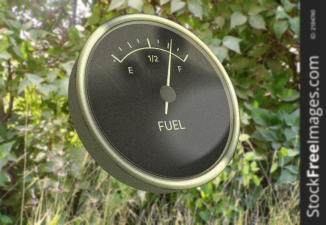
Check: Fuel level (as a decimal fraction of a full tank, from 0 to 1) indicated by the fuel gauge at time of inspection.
0.75
